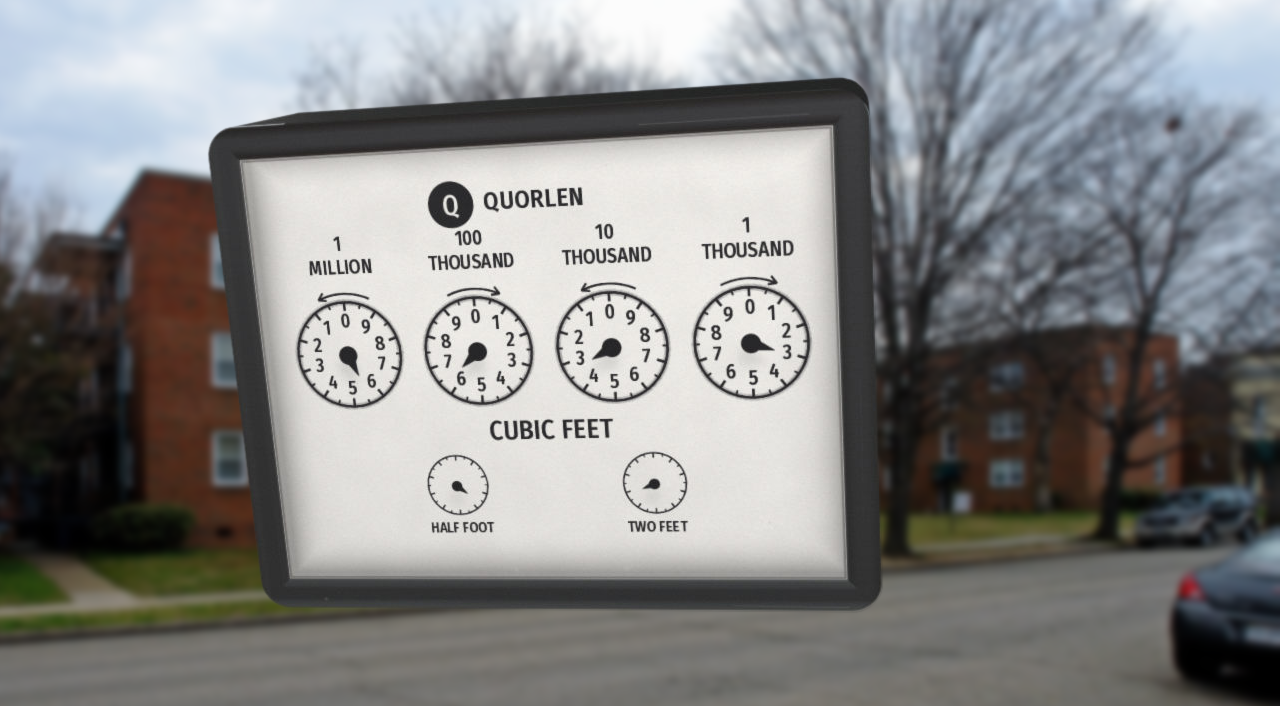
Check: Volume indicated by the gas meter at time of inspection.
563300 ft³
